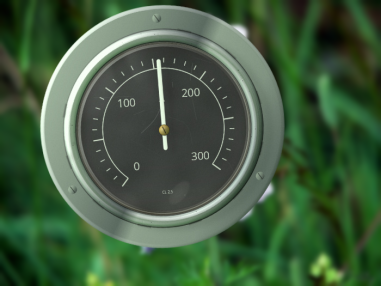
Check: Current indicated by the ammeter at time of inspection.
155 A
